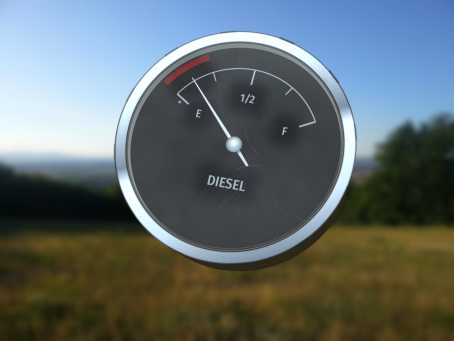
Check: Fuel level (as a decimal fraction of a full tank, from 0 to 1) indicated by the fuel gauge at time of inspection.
0.125
